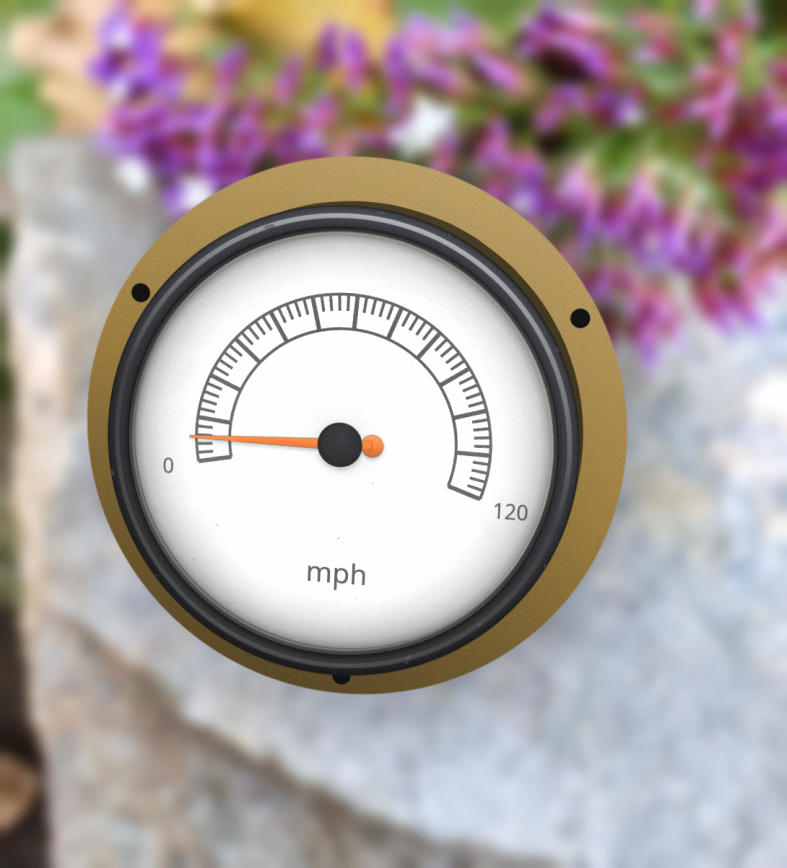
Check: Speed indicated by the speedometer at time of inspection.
6 mph
